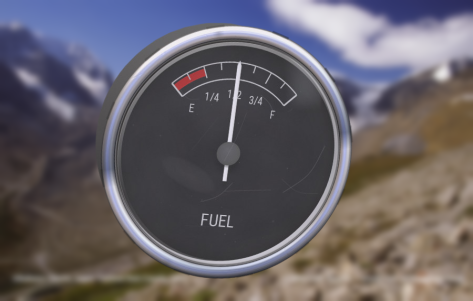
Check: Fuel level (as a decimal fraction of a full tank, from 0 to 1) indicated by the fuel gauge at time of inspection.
0.5
